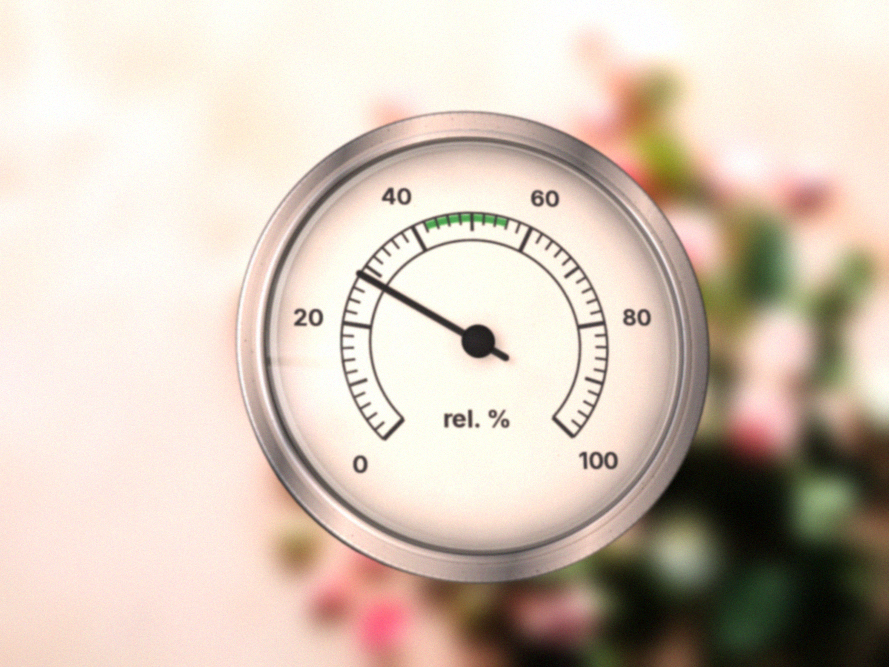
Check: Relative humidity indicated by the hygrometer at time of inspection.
28 %
